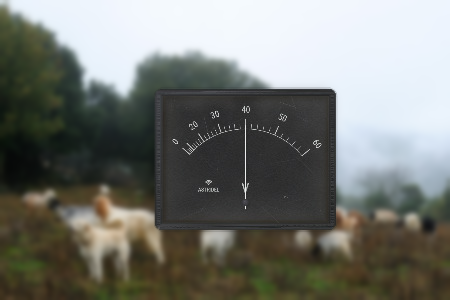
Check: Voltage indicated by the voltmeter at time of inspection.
40 V
